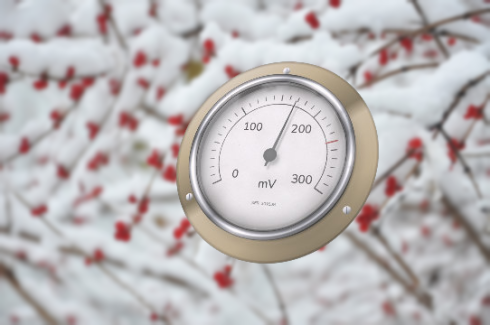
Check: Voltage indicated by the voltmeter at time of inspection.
170 mV
